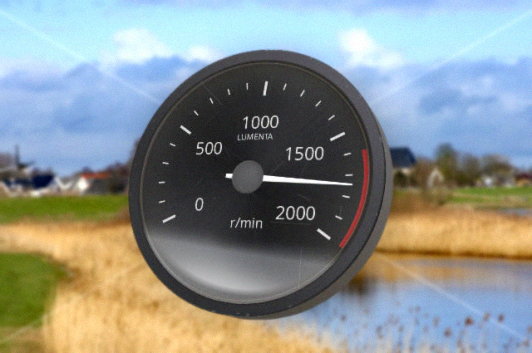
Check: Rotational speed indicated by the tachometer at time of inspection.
1750 rpm
